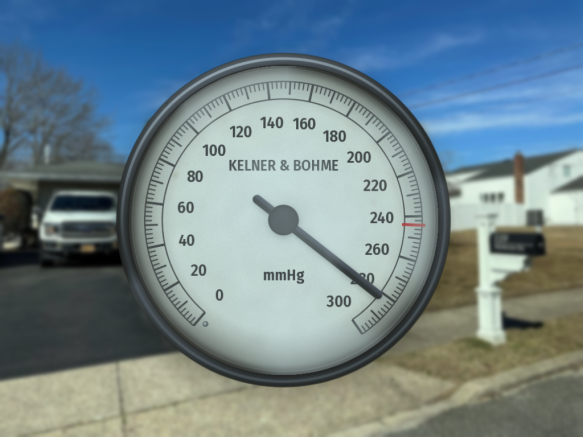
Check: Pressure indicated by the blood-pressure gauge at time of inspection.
282 mmHg
